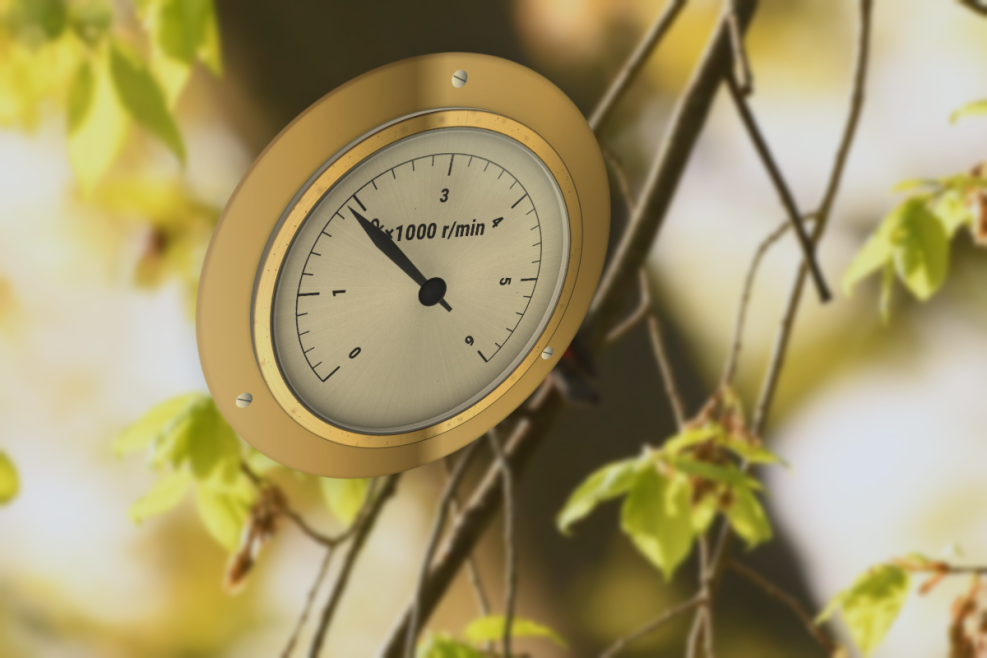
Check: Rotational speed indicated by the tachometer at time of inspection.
1900 rpm
